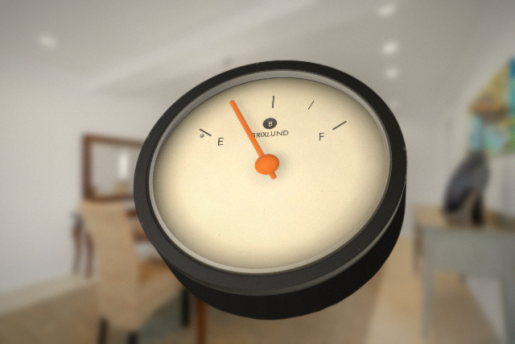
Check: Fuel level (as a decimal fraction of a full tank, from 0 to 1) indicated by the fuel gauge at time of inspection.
0.25
